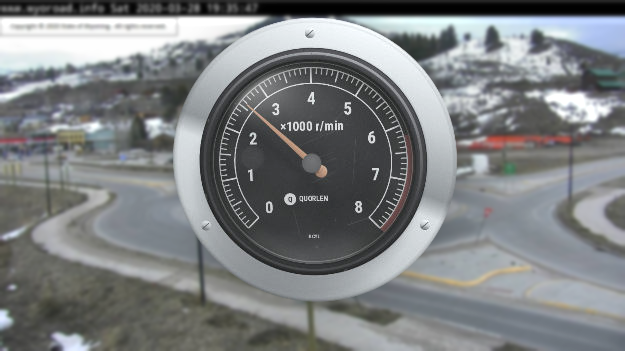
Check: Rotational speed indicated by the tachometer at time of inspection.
2600 rpm
